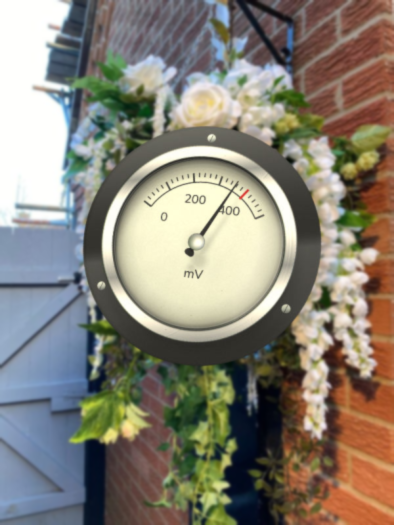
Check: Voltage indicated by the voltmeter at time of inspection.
360 mV
